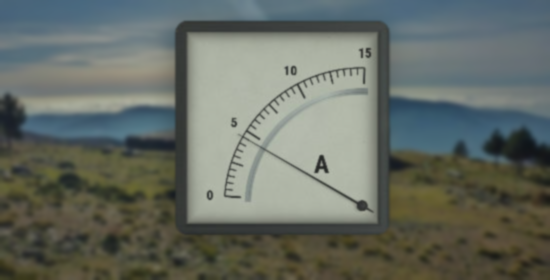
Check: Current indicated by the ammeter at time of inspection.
4.5 A
